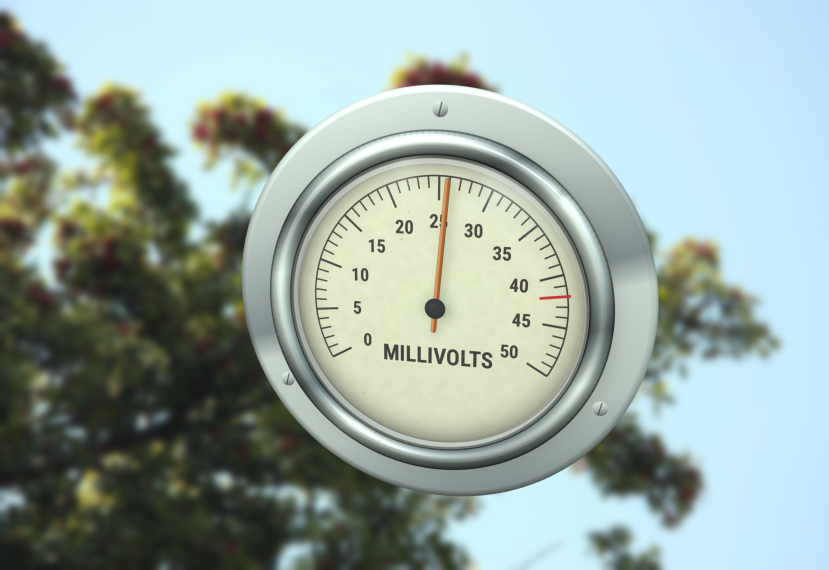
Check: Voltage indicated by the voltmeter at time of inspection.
26 mV
